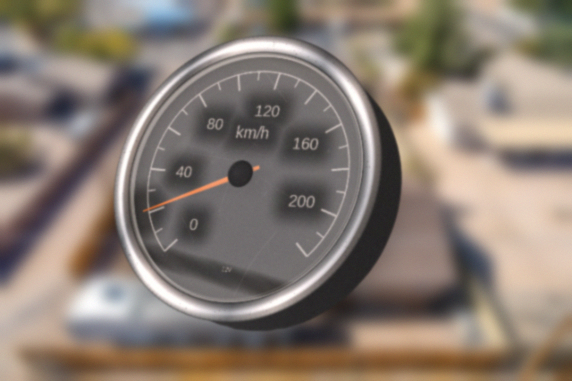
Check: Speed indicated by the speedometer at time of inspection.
20 km/h
